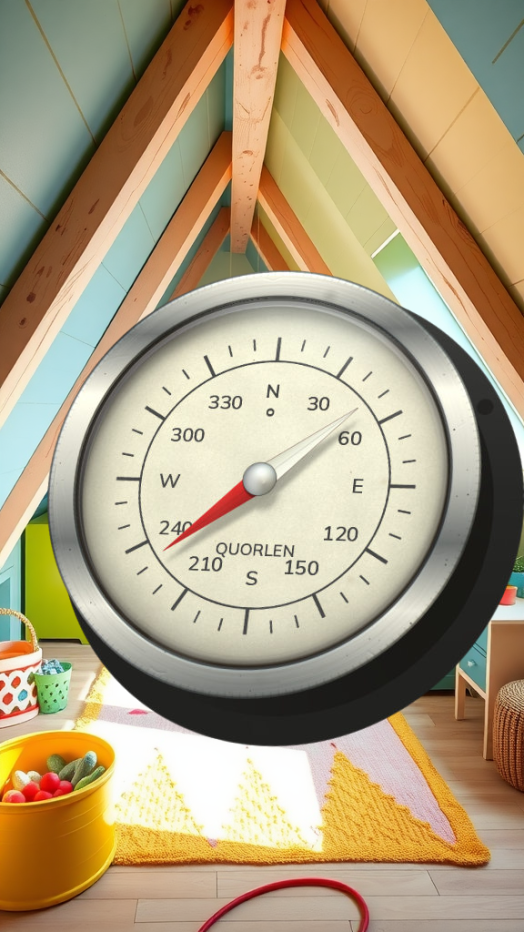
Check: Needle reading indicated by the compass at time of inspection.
230 °
